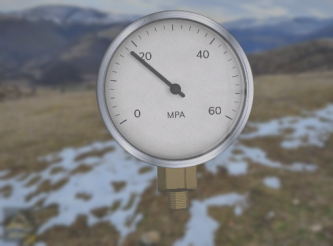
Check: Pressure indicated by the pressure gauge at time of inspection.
18 MPa
